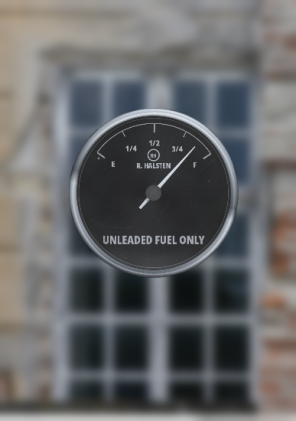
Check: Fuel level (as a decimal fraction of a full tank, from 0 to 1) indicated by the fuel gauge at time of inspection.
0.875
